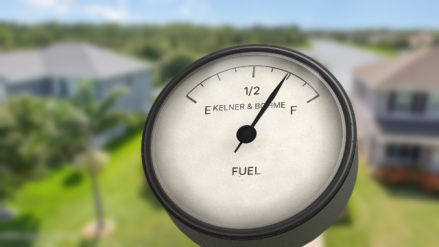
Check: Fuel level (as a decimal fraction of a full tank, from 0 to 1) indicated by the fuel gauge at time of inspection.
0.75
